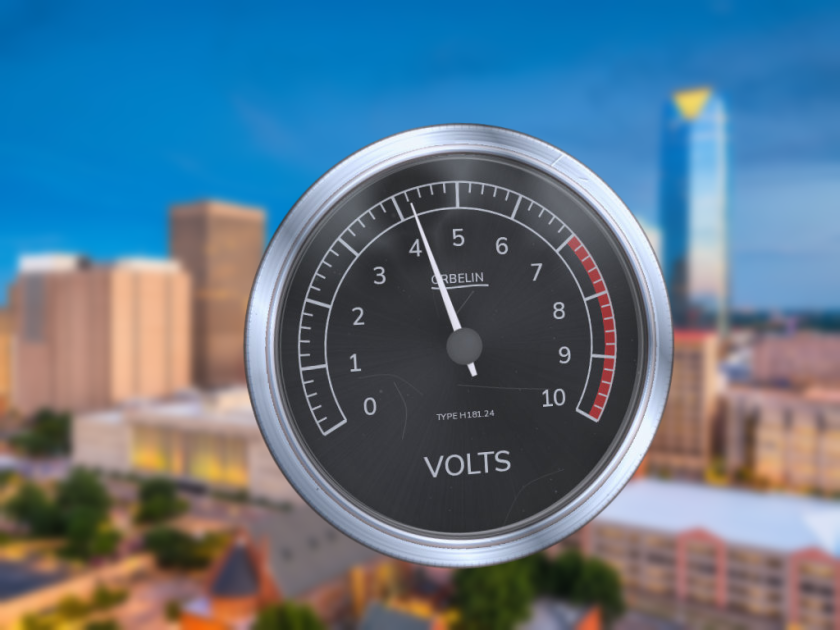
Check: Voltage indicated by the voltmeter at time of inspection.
4.2 V
